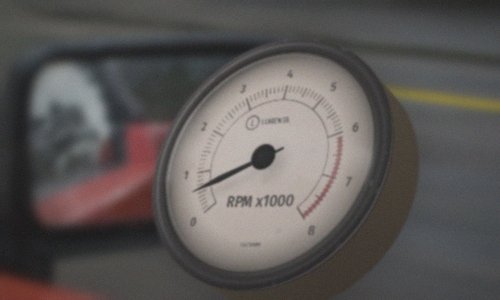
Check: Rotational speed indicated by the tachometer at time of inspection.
500 rpm
